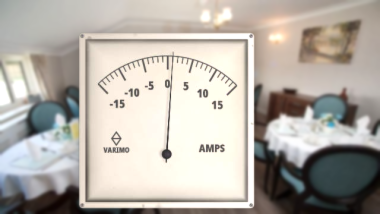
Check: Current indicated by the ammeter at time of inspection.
1 A
